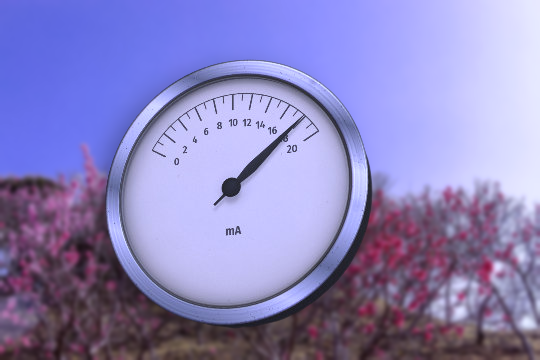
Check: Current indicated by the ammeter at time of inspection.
18 mA
